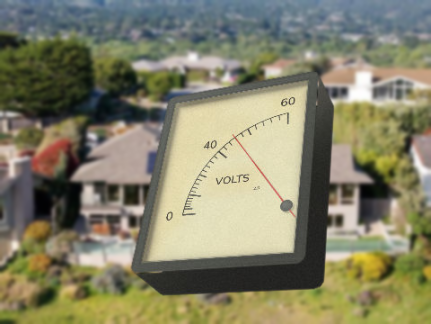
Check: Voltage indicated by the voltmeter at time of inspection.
46 V
